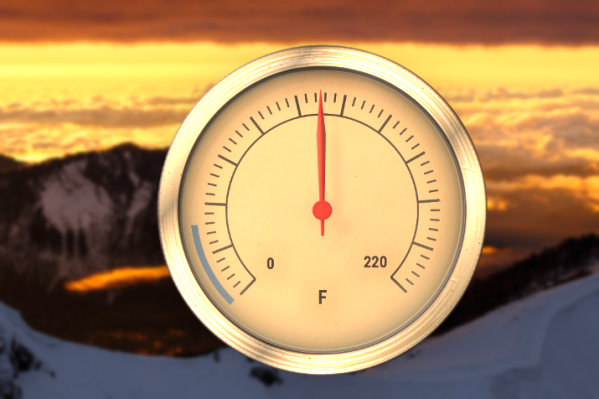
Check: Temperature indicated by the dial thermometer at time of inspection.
110 °F
